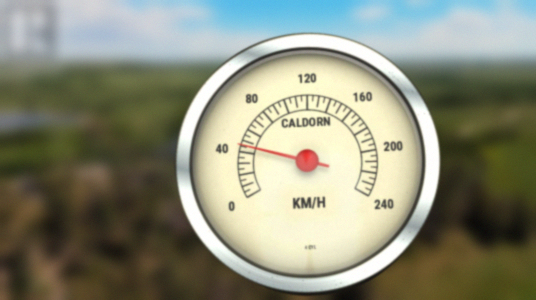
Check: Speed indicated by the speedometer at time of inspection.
45 km/h
